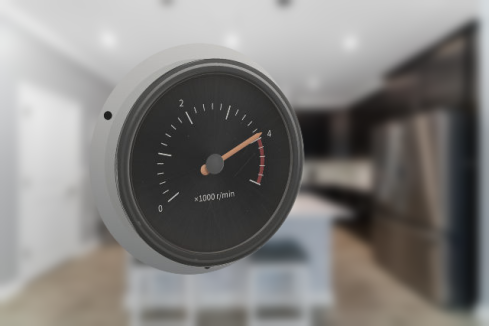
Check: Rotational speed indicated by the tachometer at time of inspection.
3900 rpm
